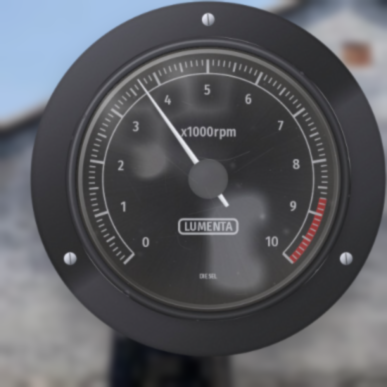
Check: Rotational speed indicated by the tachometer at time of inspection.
3700 rpm
